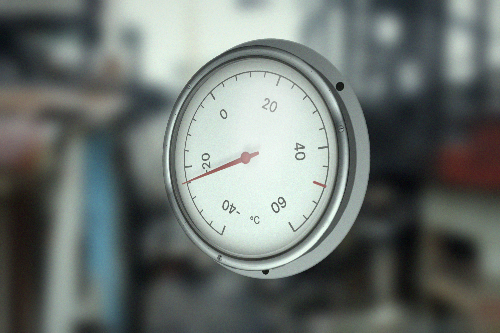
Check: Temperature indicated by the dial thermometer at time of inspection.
-24 °C
